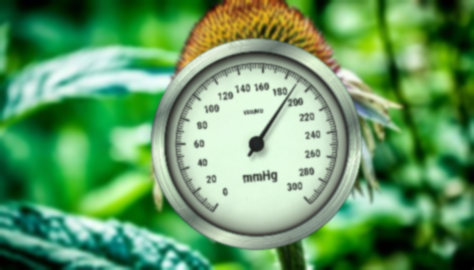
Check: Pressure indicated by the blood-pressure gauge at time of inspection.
190 mmHg
